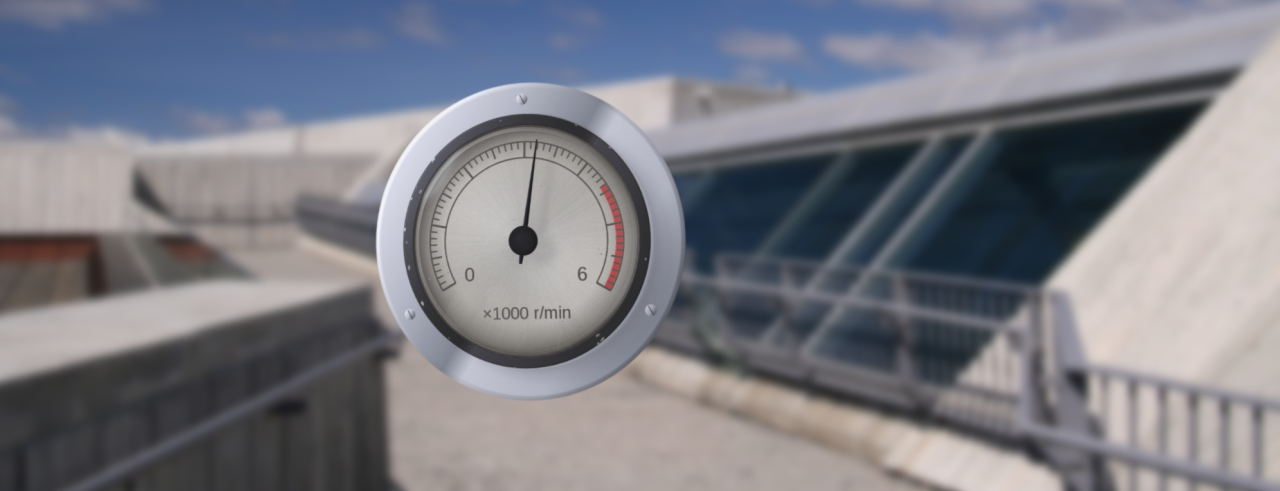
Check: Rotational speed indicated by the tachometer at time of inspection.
3200 rpm
